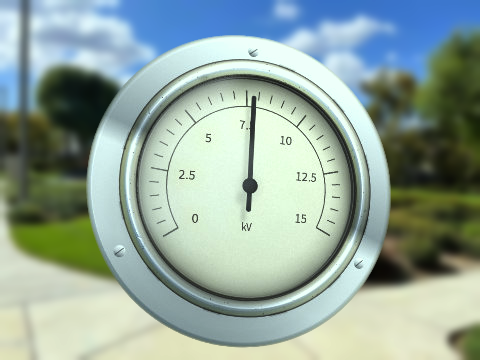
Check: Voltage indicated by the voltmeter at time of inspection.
7.75 kV
